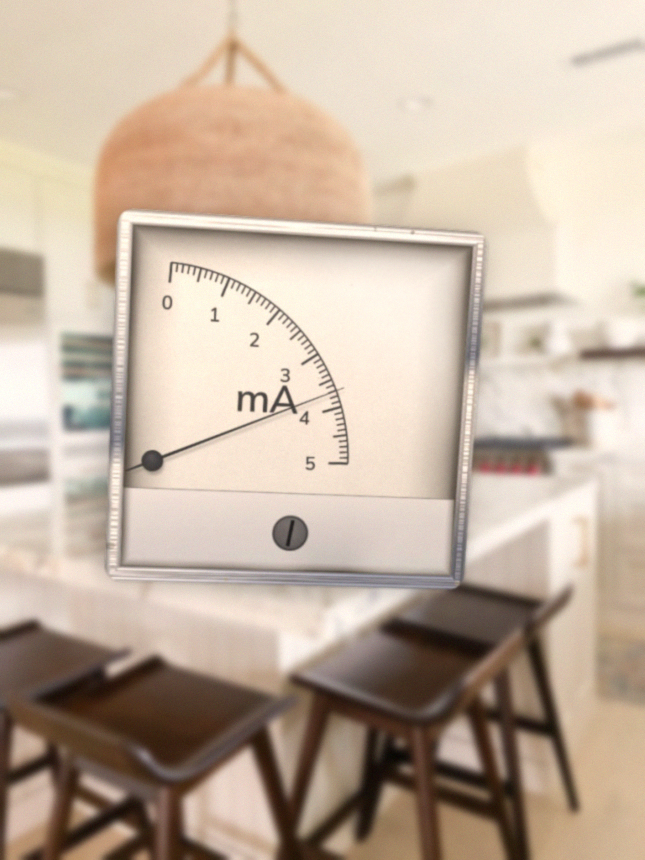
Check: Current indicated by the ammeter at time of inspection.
3.7 mA
